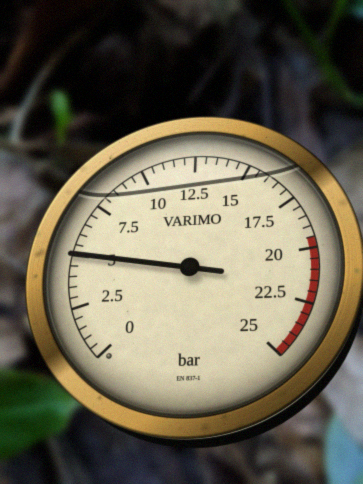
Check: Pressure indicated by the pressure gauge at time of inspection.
5 bar
